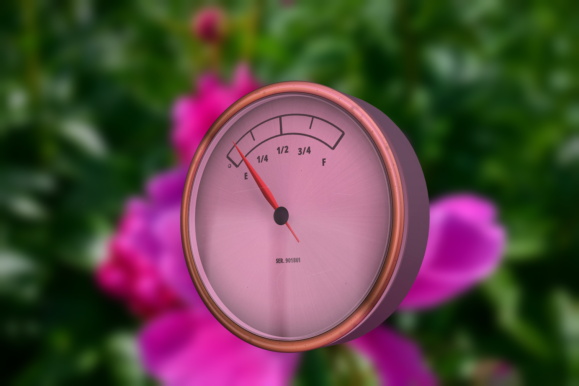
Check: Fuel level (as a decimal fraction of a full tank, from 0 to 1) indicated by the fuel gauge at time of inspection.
0.125
